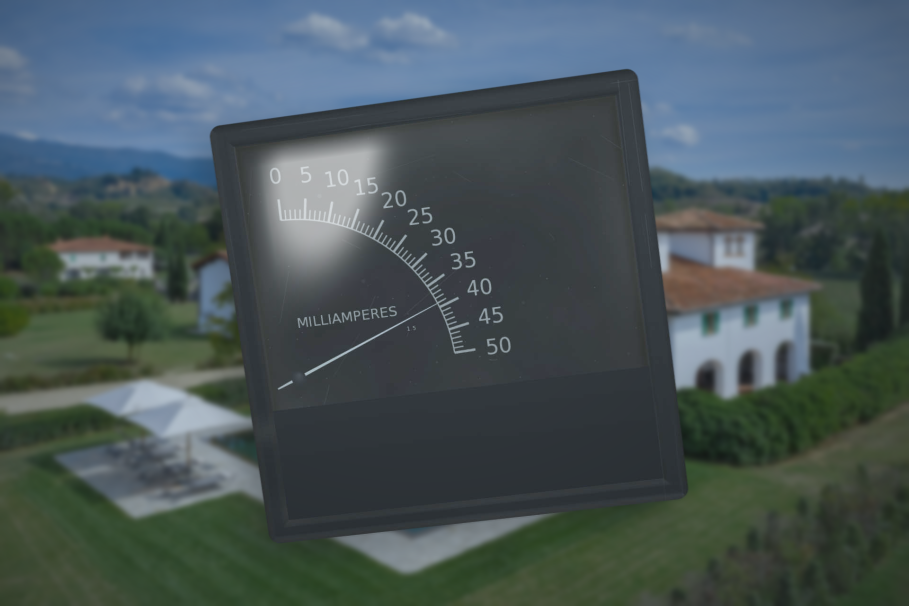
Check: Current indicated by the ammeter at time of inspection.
39 mA
